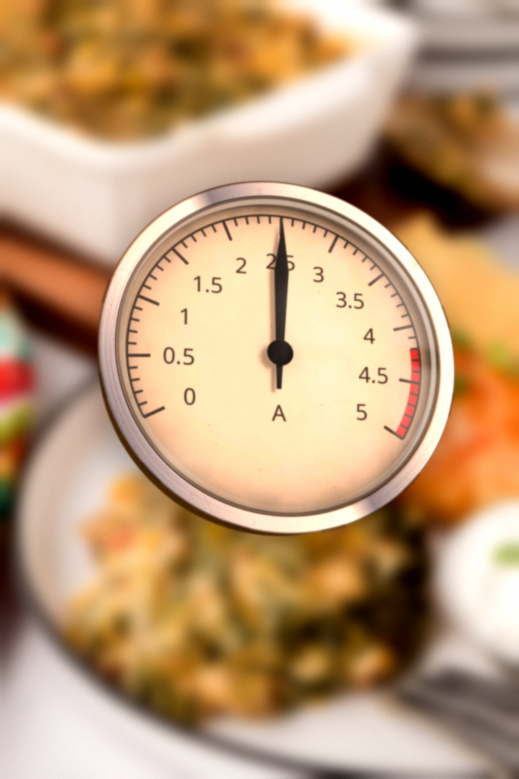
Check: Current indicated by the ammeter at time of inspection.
2.5 A
